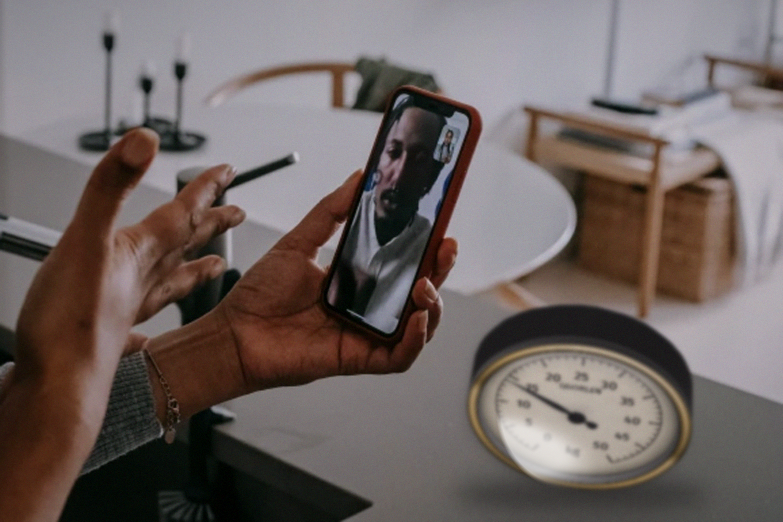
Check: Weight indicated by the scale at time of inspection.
15 kg
